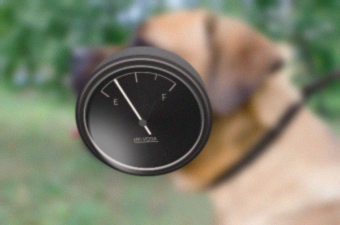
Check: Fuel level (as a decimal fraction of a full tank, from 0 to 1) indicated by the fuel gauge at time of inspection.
0.25
